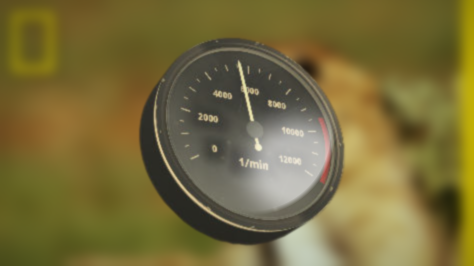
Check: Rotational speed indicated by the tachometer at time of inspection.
5500 rpm
